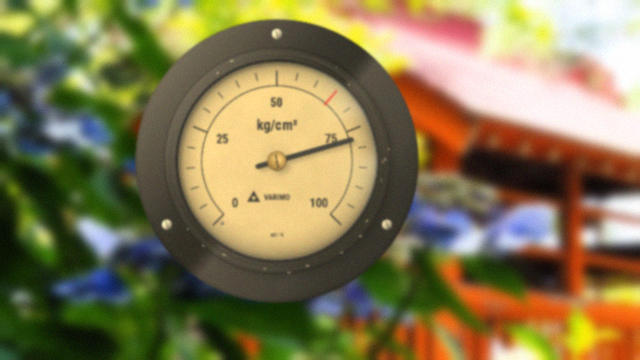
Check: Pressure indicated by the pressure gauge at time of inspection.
77.5 kg/cm²
